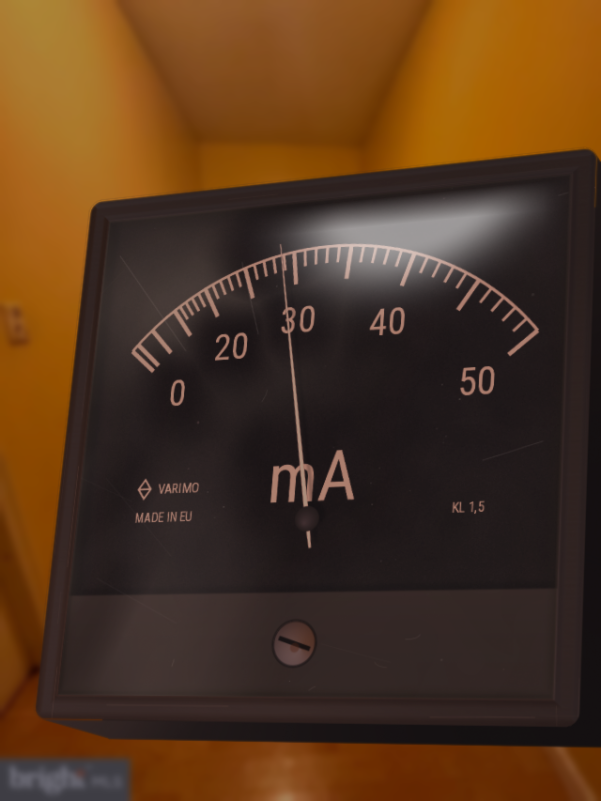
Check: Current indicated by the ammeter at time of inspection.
29 mA
